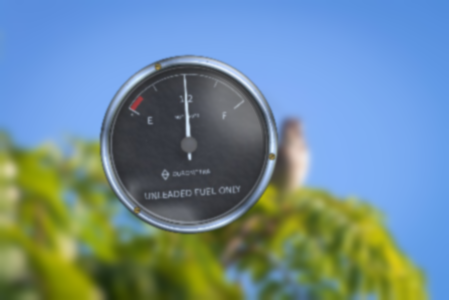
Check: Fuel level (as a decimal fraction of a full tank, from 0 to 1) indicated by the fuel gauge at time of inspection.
0.5
